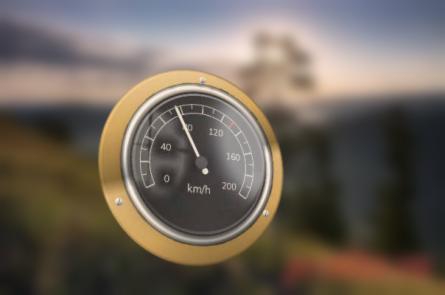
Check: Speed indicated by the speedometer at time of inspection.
75 km/h
